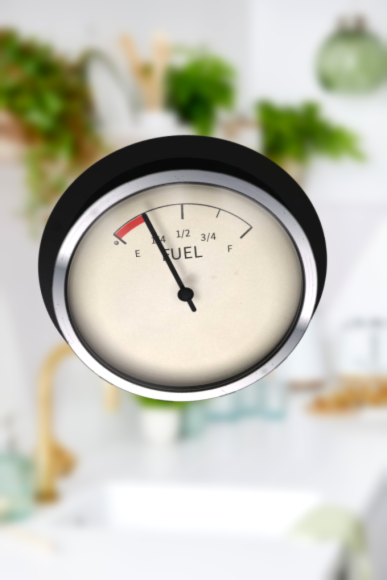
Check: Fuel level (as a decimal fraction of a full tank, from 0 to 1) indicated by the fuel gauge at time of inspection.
0.25
